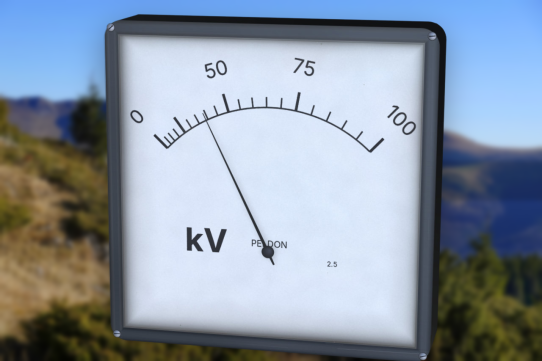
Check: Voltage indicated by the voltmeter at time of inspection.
40 kV
